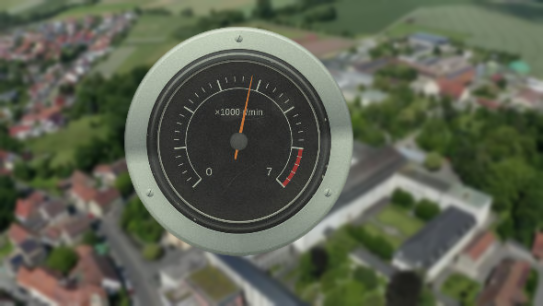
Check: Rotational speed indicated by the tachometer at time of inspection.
3800 rpm
